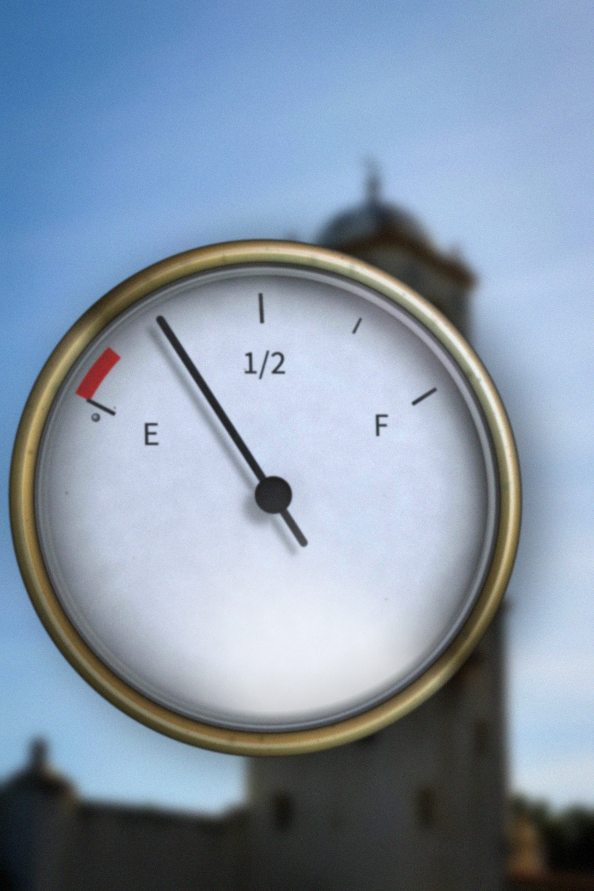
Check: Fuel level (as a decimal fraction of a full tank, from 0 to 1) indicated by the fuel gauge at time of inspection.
0.25
